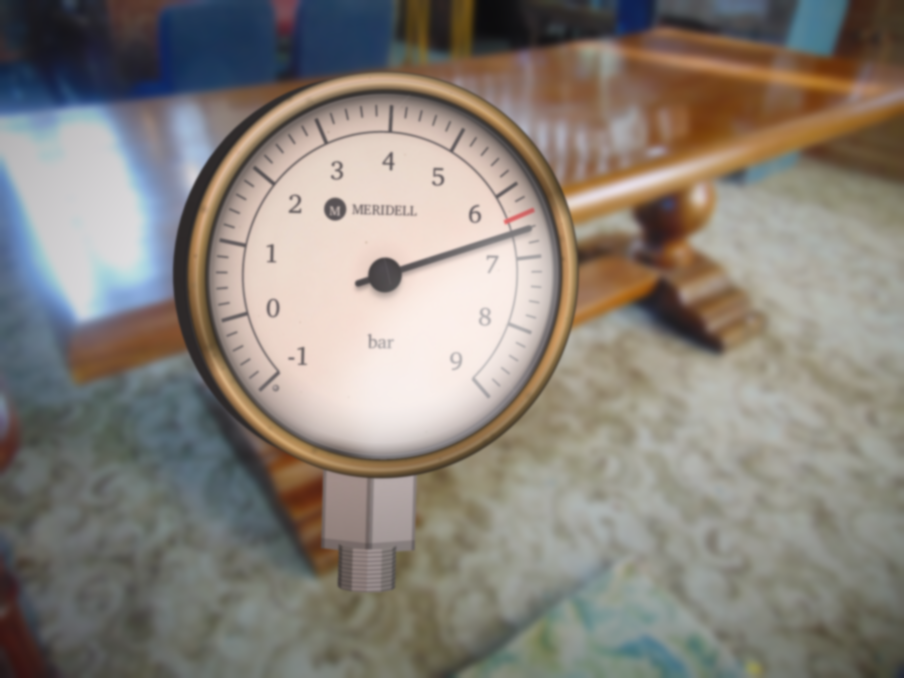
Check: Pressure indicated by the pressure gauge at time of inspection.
6.6 bar
